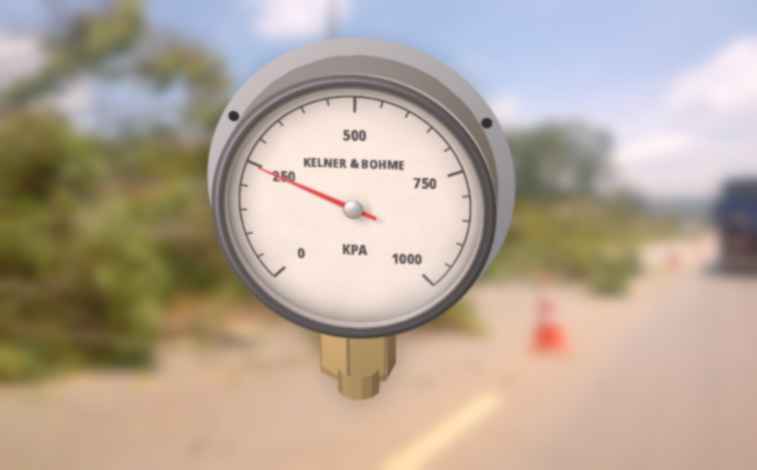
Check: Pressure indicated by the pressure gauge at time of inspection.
250 kPa
